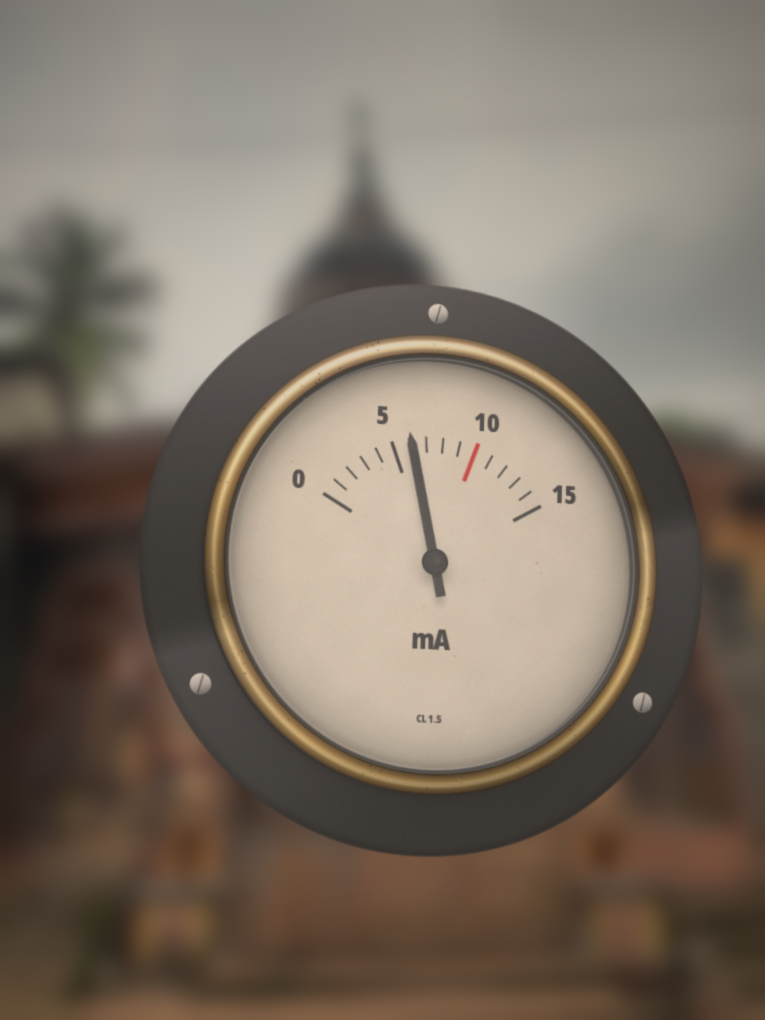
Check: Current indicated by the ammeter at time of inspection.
6 mA
